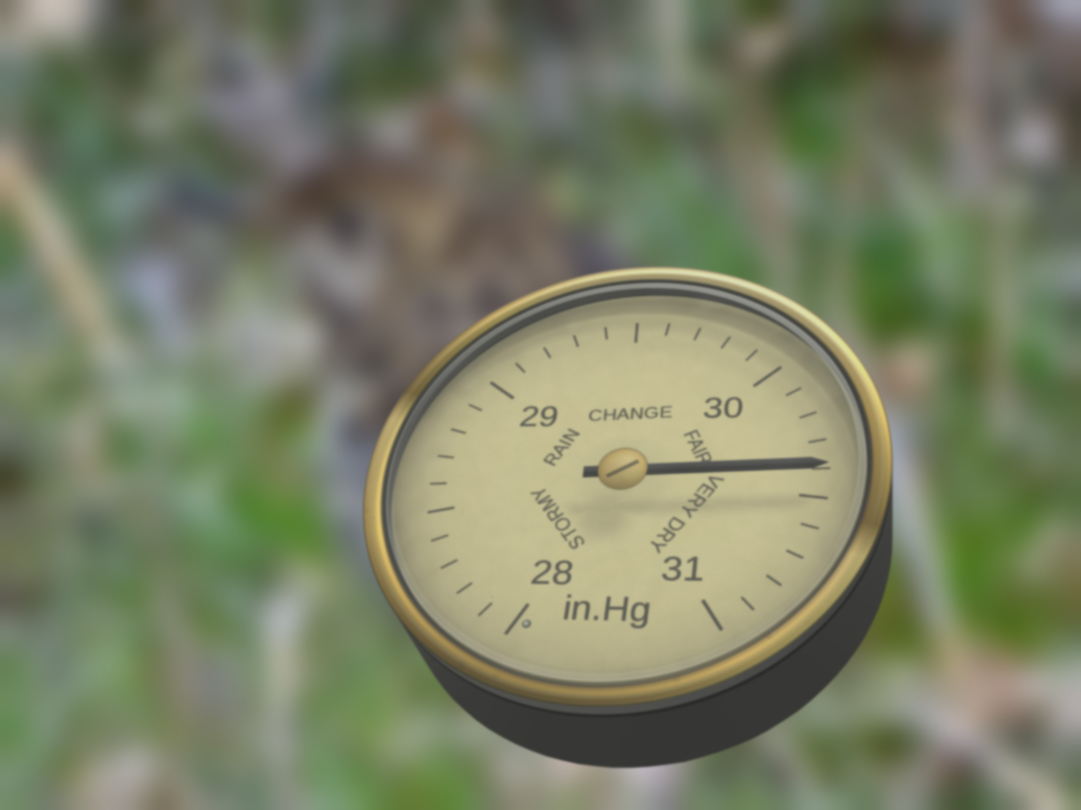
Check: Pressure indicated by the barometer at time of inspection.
30.4 inHg
